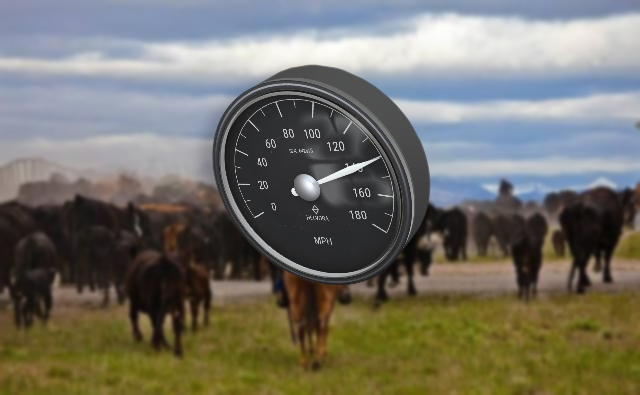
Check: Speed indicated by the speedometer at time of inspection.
140 mph
